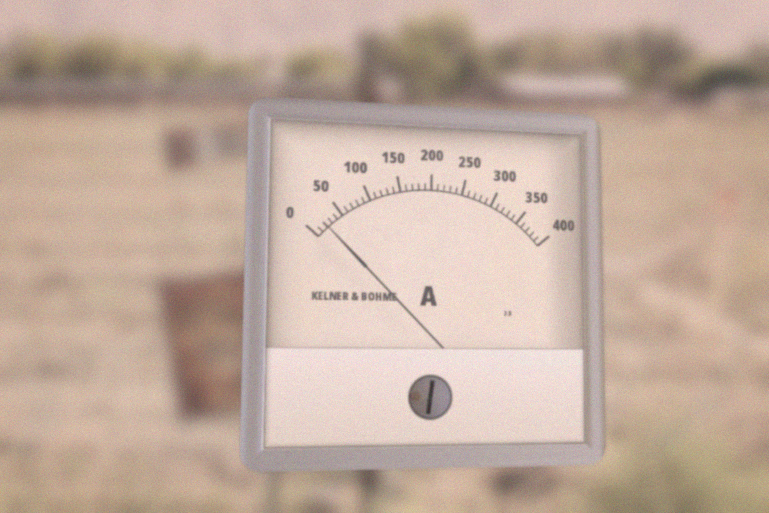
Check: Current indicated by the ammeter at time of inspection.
20 A
